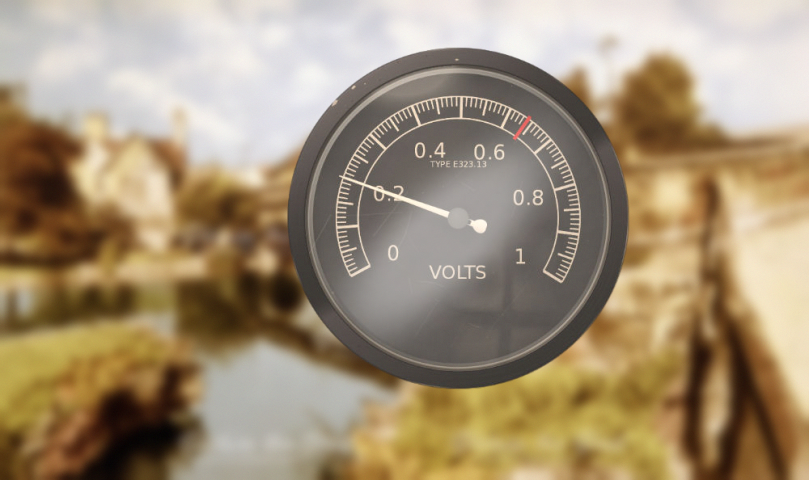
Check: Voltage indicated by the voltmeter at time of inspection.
0.2 V
